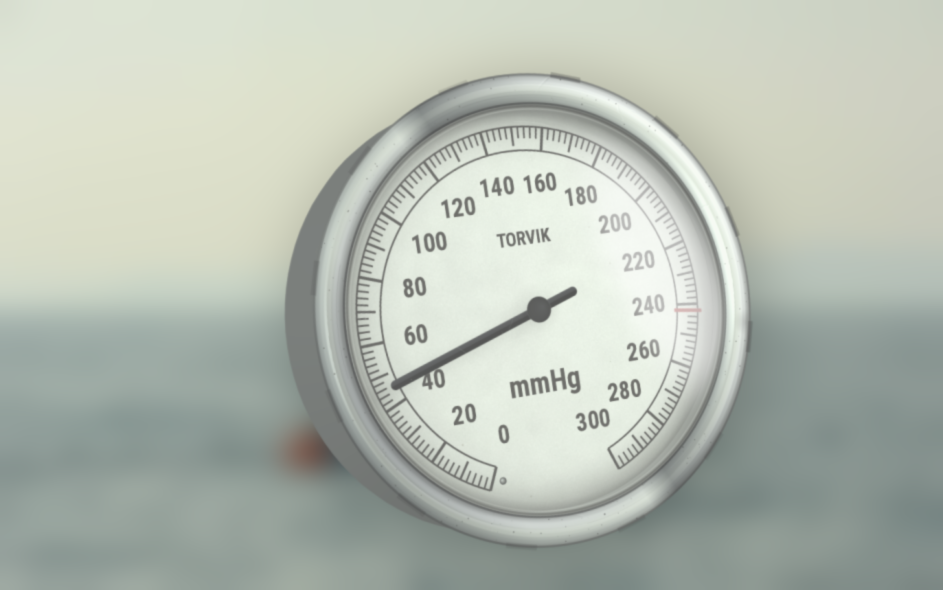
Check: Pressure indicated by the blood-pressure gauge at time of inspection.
46 mmHg
